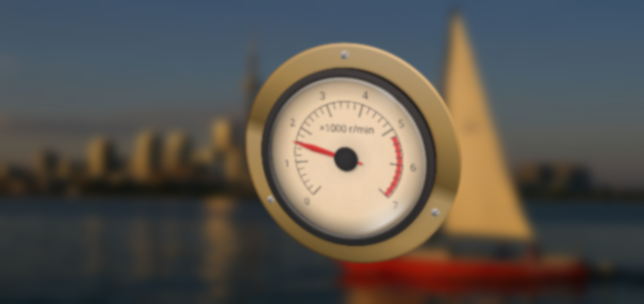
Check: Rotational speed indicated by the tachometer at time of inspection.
1600 rpm
